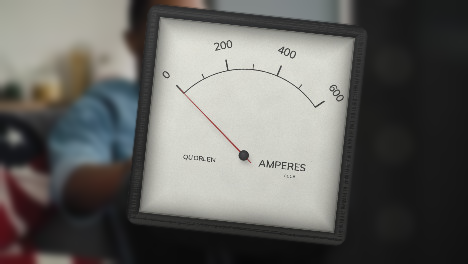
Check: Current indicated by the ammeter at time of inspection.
0 A
